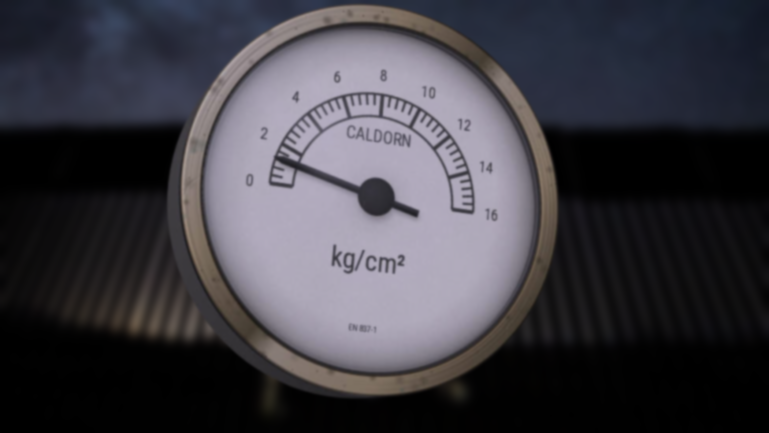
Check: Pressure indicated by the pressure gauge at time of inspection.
1.2 kg/cm²
